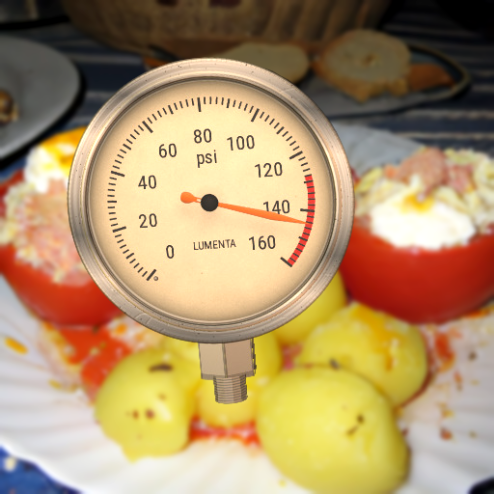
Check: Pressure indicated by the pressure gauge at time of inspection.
144 psi
